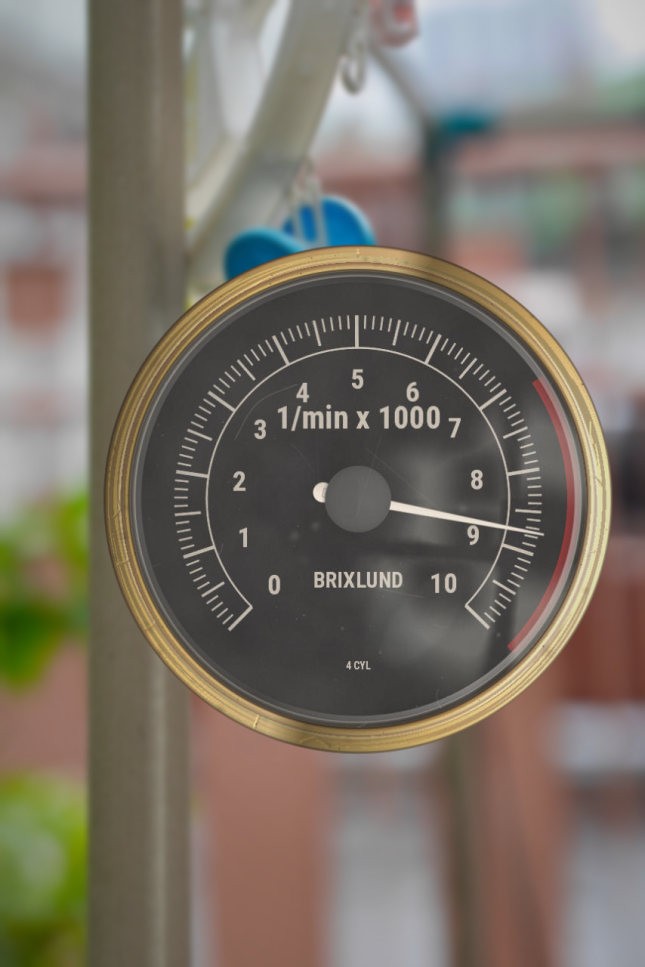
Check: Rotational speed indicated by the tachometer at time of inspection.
8750 rpm
